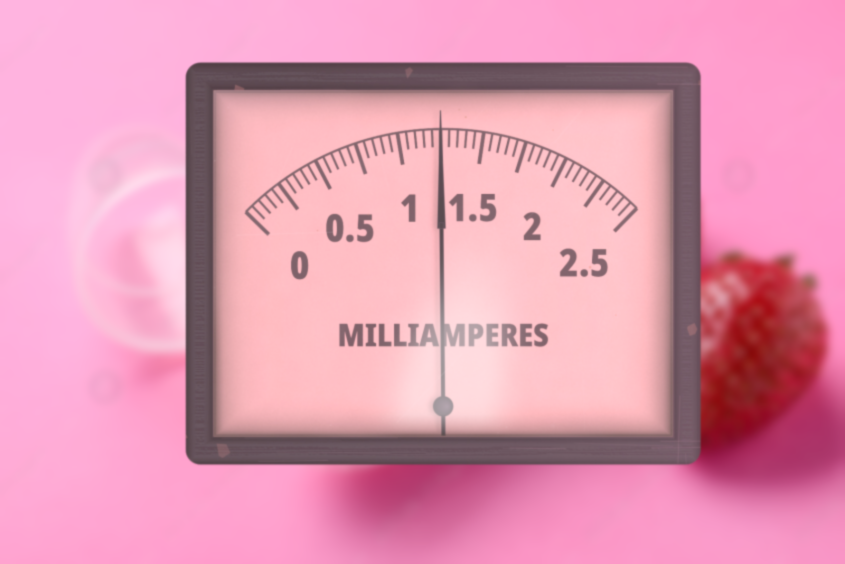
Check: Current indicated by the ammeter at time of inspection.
1.25 mA
